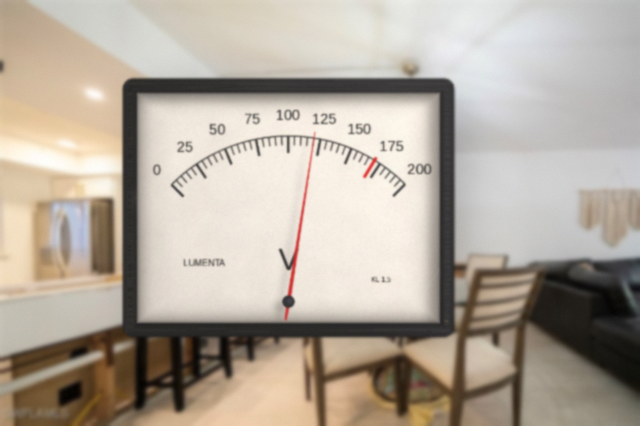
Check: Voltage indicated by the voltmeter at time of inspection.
120 V
